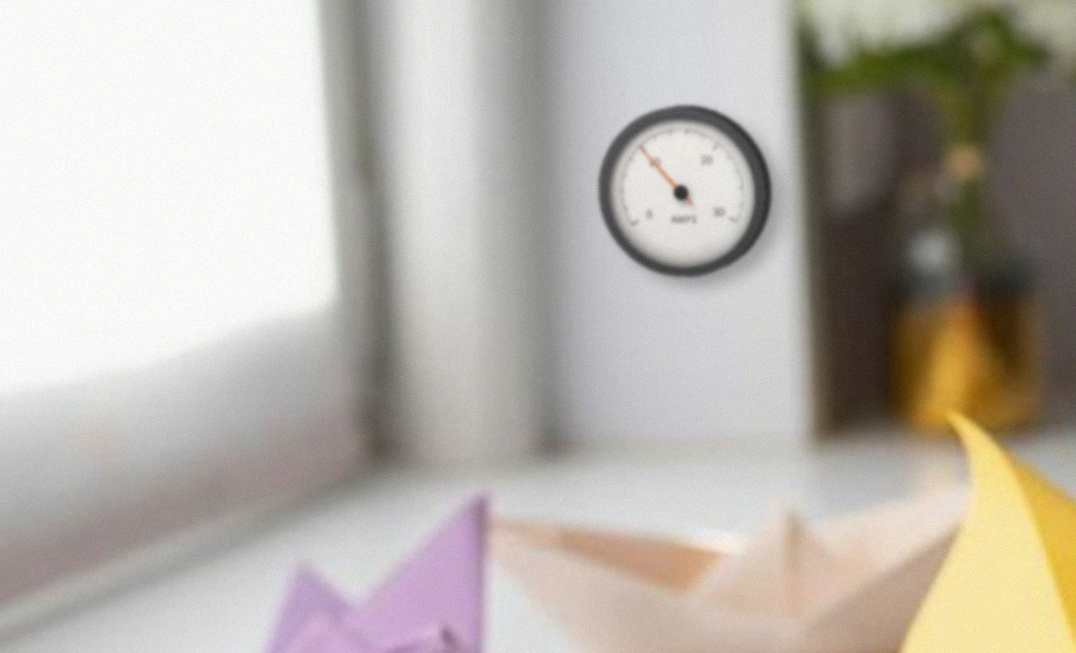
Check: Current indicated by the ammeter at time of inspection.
10 A
